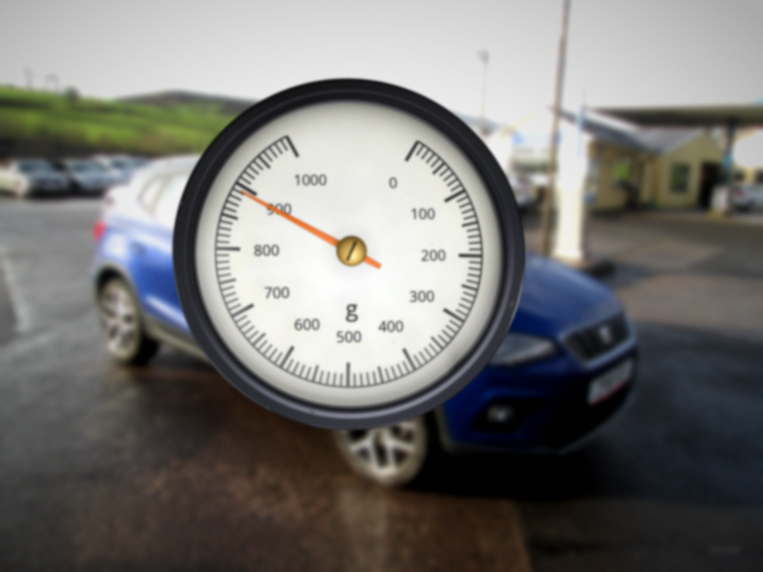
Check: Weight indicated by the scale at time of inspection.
890 g
